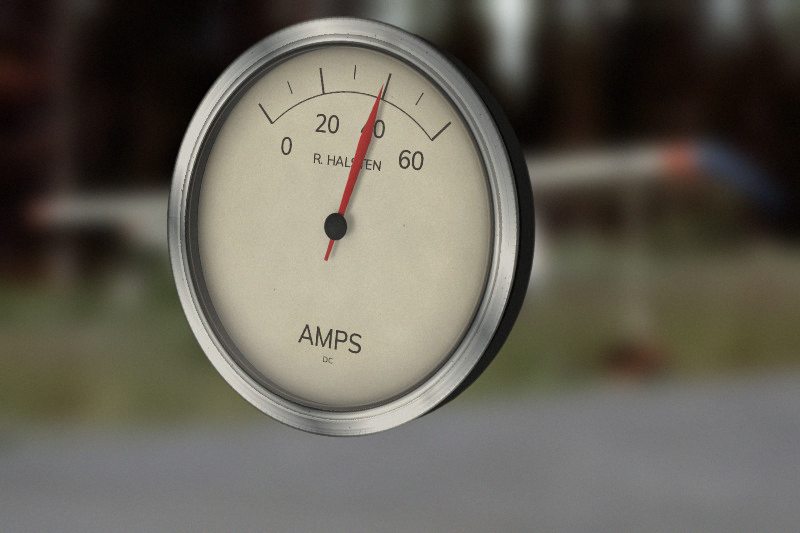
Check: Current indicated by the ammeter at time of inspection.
40 A
